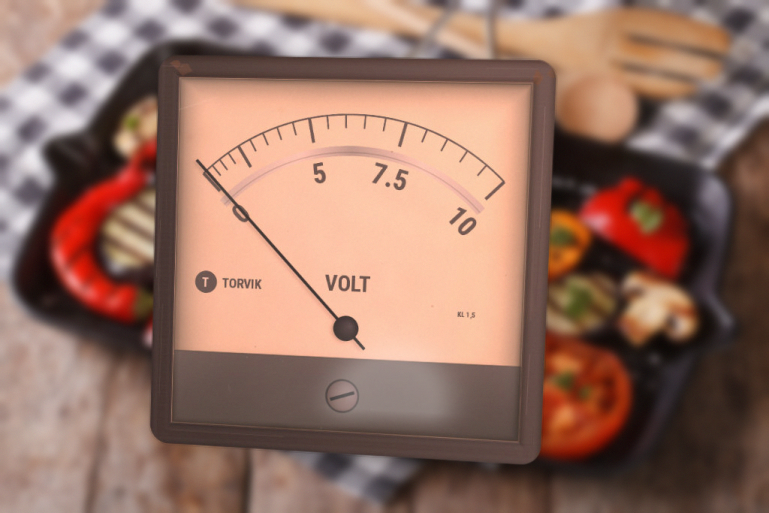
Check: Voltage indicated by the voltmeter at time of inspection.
0.5 V
